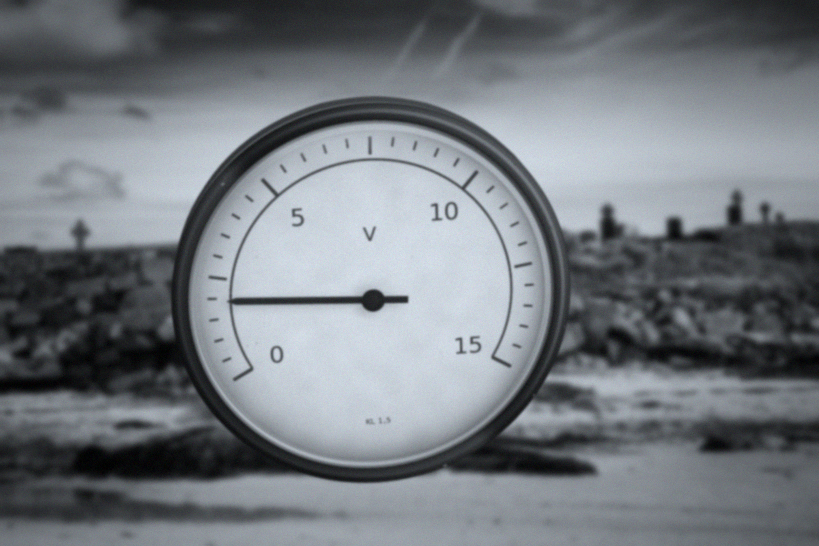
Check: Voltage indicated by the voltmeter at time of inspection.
2 V
